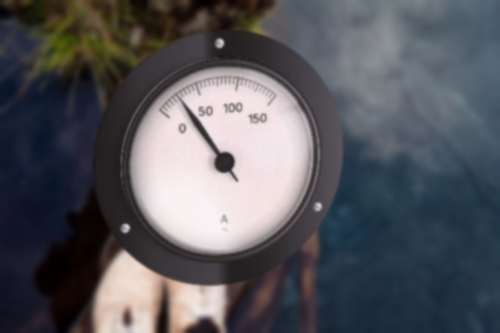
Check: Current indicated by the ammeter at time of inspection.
25 A
